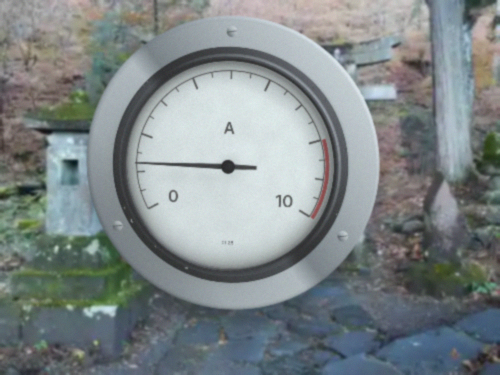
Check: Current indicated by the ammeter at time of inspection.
1.25 A
